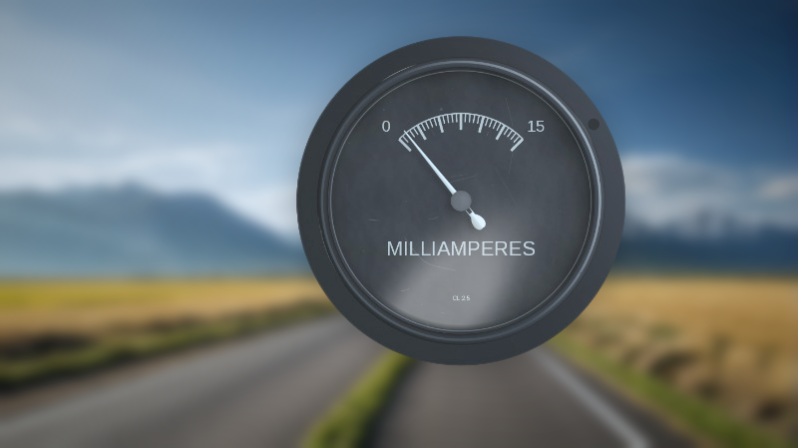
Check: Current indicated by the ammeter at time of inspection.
1 mA
